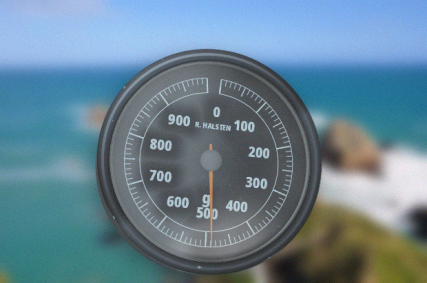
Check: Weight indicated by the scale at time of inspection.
490 g
